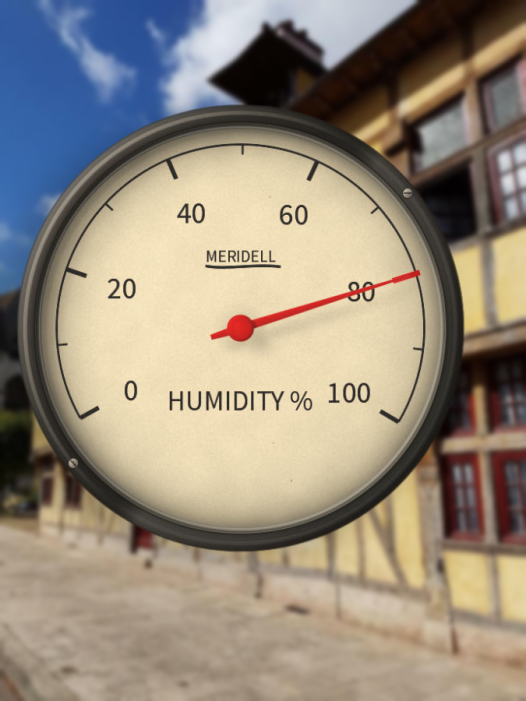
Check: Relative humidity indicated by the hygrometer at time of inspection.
80 %
